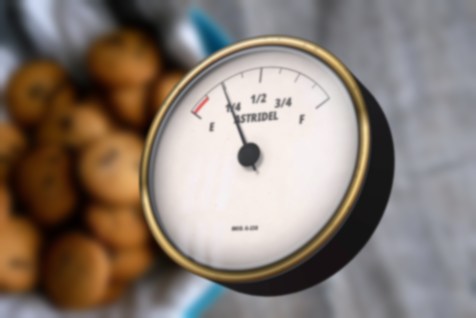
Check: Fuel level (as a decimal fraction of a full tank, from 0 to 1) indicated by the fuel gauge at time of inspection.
0.25
